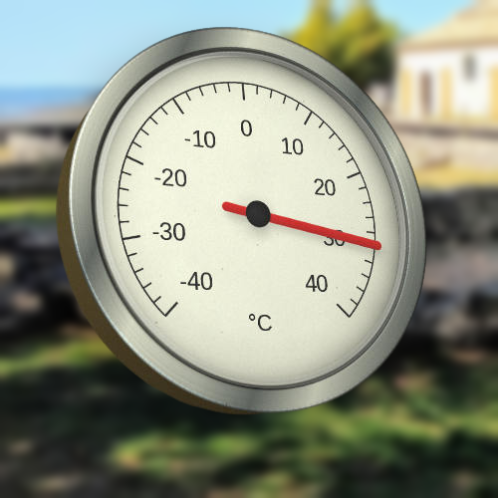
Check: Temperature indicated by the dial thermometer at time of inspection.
30 °C
